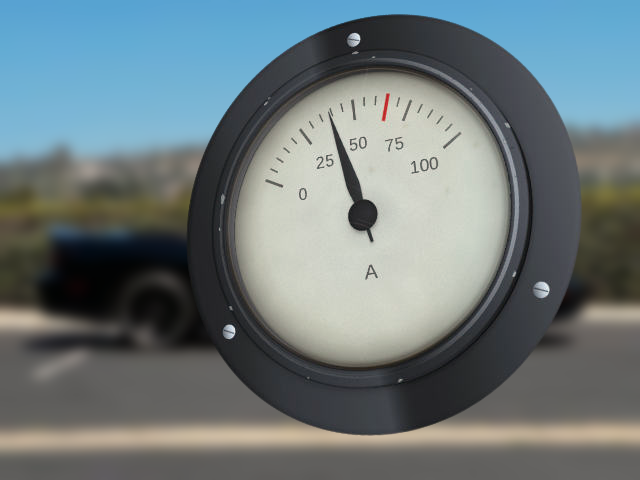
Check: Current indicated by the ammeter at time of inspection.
40 A
